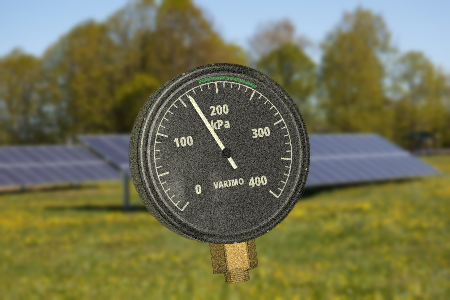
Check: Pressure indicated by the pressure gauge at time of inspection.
160 kPa
